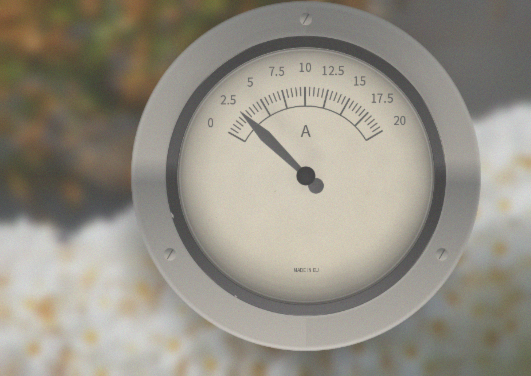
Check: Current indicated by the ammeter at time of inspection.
2.5 A
